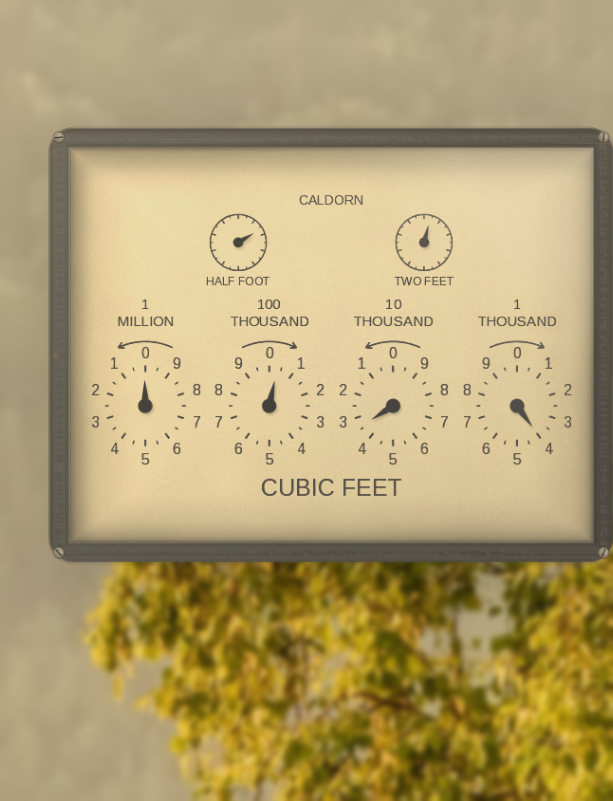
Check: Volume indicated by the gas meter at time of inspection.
3400 ft³
